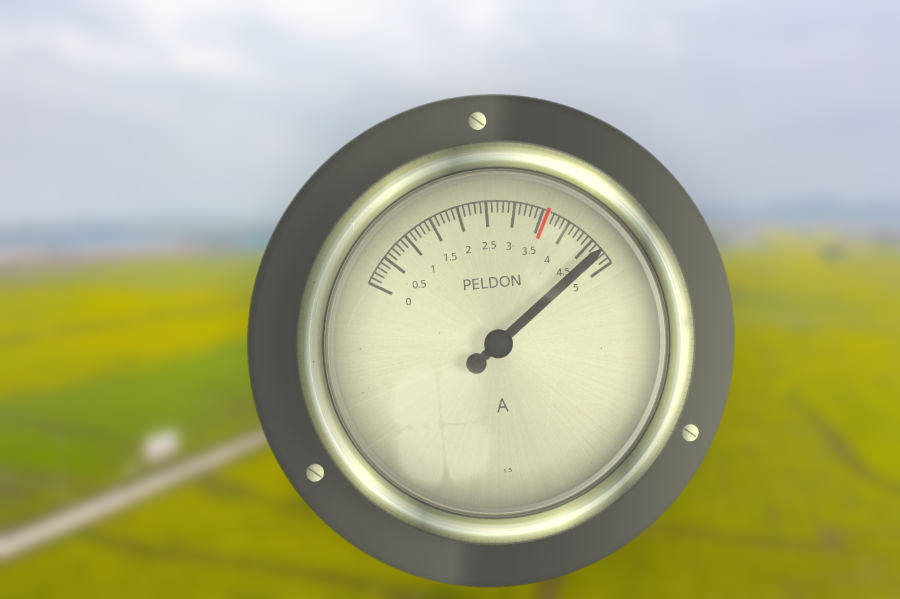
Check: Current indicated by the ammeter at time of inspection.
4.7 A
